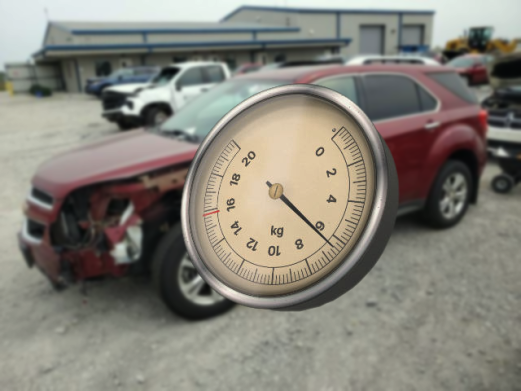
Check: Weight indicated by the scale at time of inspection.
6.4 kg
